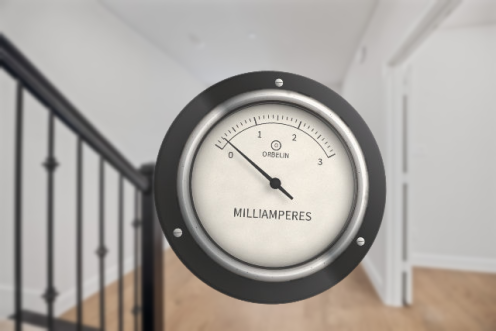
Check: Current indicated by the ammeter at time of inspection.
0.2 mA
